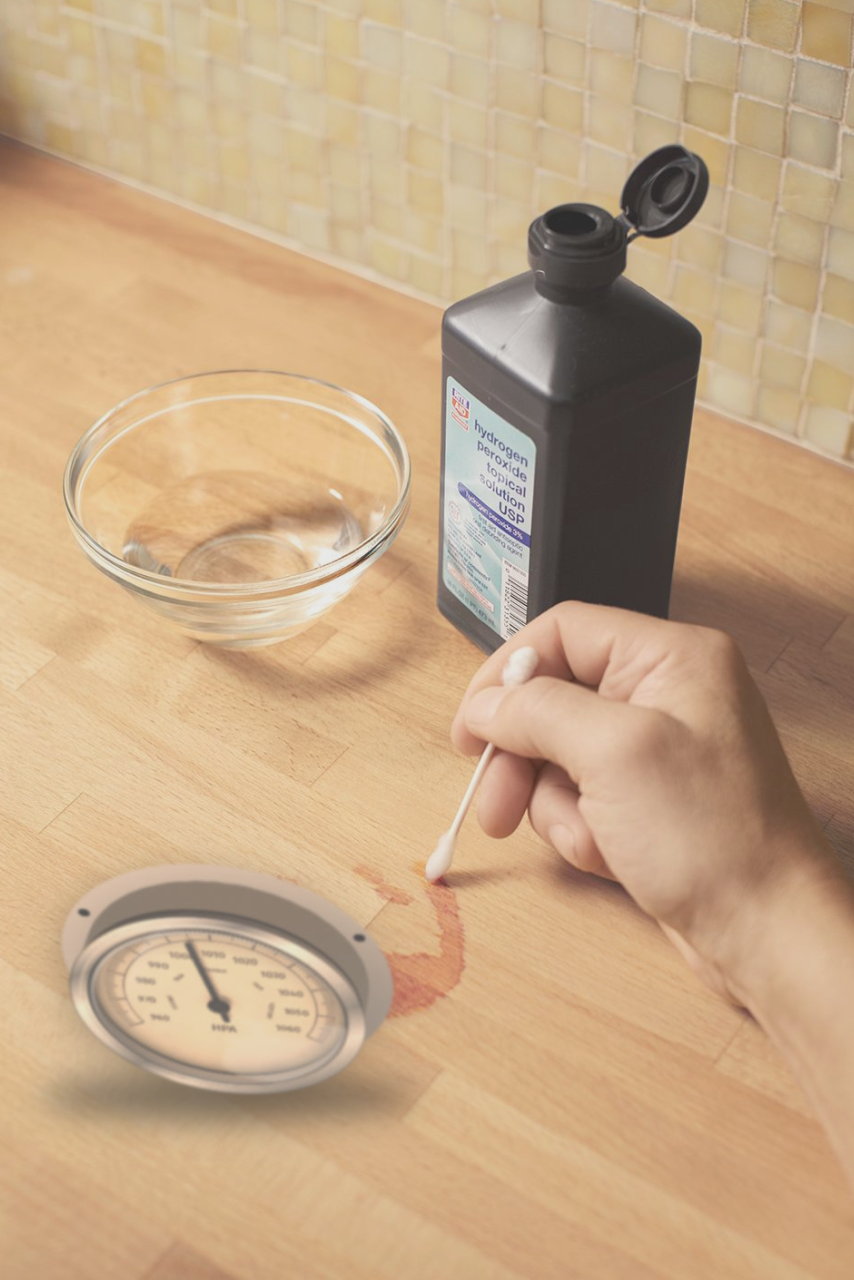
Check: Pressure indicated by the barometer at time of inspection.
1005 hPa
